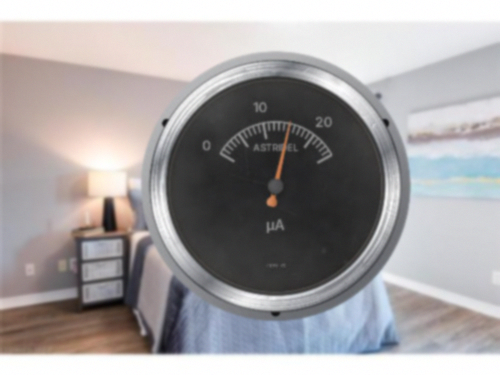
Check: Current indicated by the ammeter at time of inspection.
15 µA
